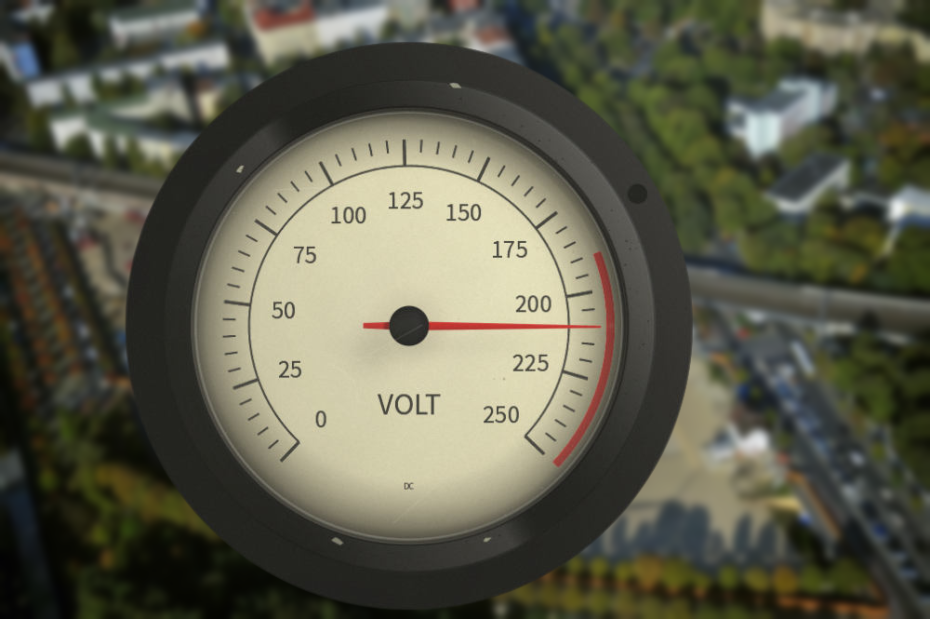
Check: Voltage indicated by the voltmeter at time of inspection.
210 V
